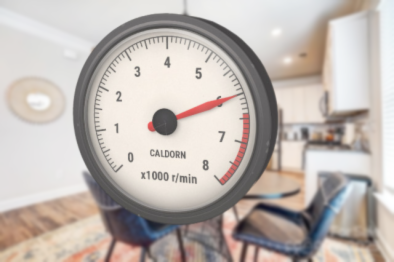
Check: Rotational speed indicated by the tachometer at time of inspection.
6000 rpm
